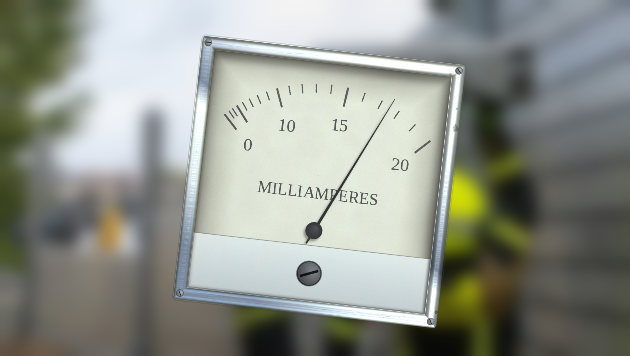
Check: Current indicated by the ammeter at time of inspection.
17.5 mA
